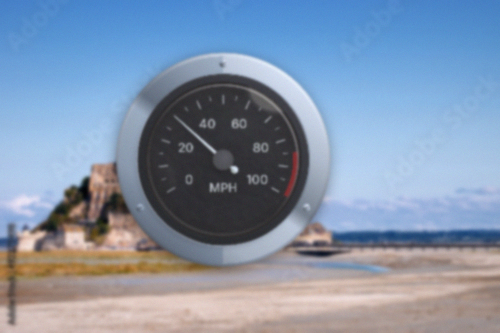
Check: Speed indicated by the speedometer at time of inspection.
30 mph
